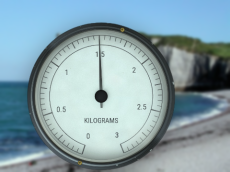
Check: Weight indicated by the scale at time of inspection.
1.5 kg
